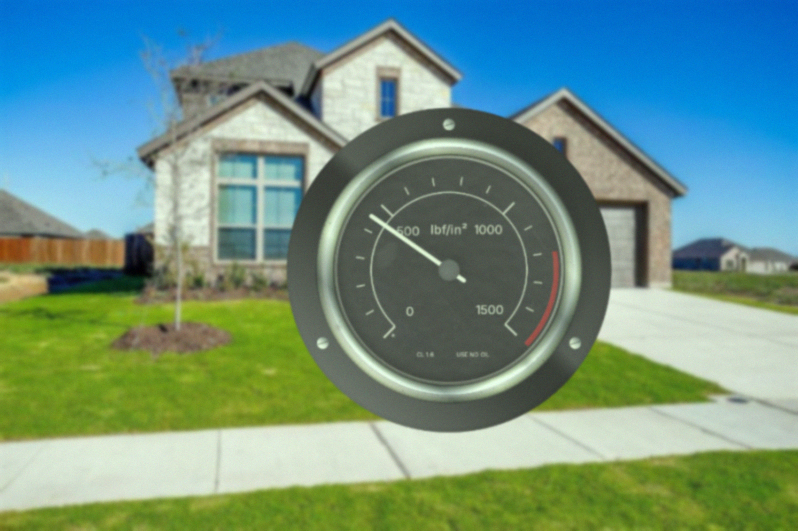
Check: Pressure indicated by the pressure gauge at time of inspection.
450 psi
